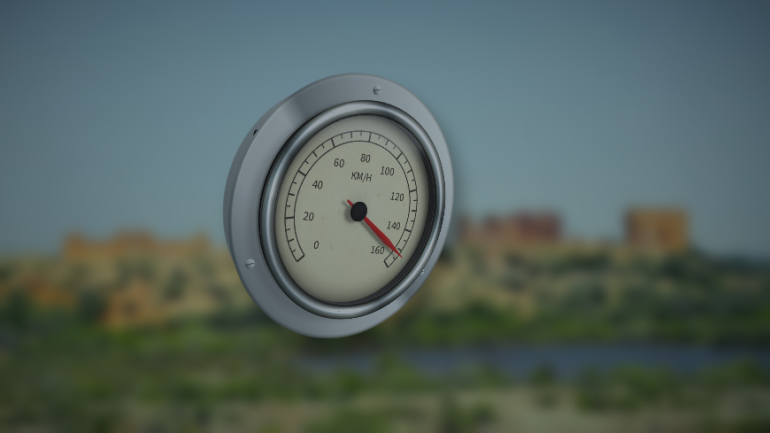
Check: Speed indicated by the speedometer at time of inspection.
152.5 km/h
